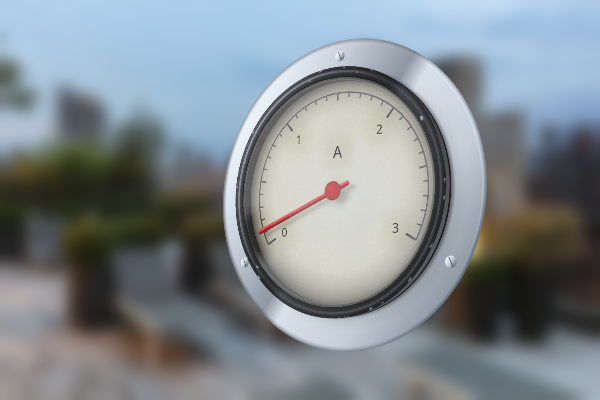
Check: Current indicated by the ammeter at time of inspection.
0.1 A
